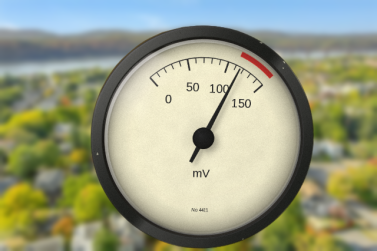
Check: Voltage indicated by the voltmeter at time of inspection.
115 mV
